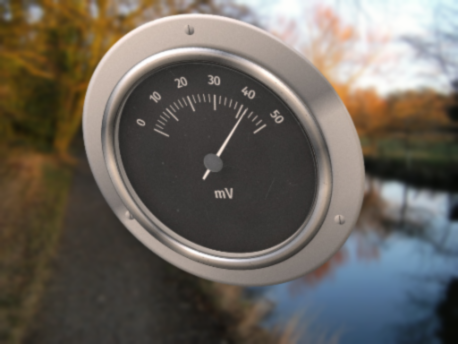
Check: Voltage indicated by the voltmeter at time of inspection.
42 mV
